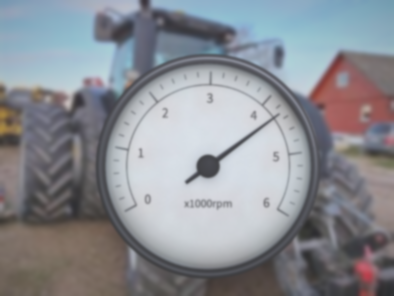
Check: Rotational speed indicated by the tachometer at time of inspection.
4300 rpm
